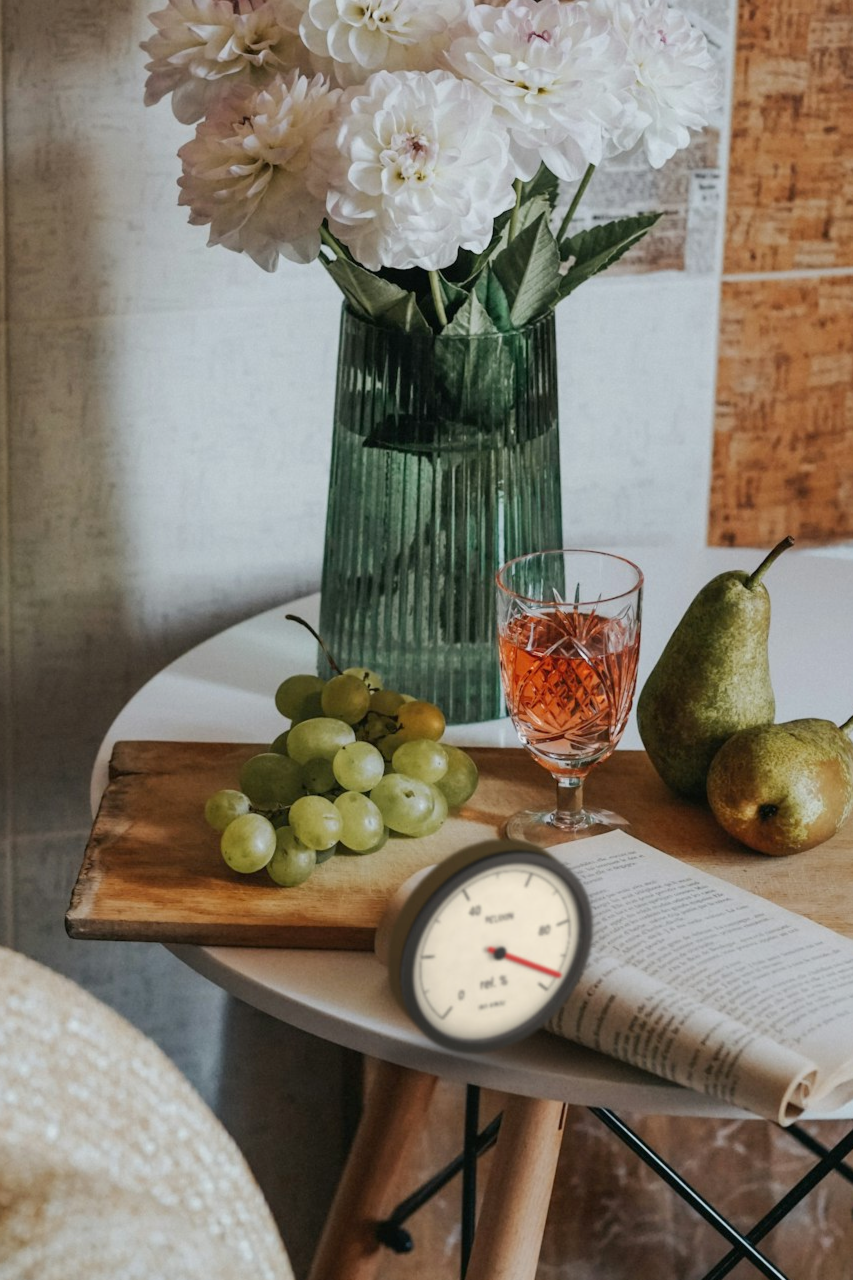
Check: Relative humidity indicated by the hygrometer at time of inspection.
95 %
